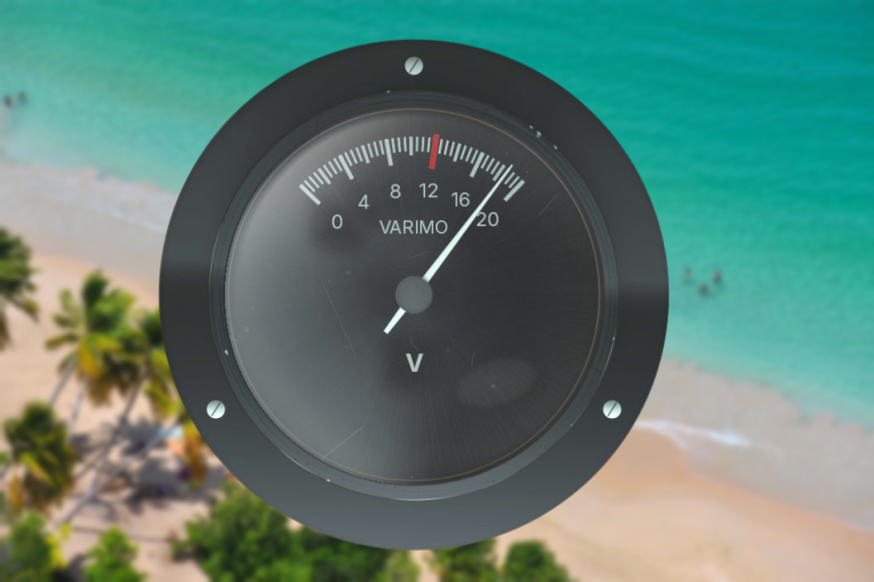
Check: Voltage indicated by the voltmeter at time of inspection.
18.5 V
